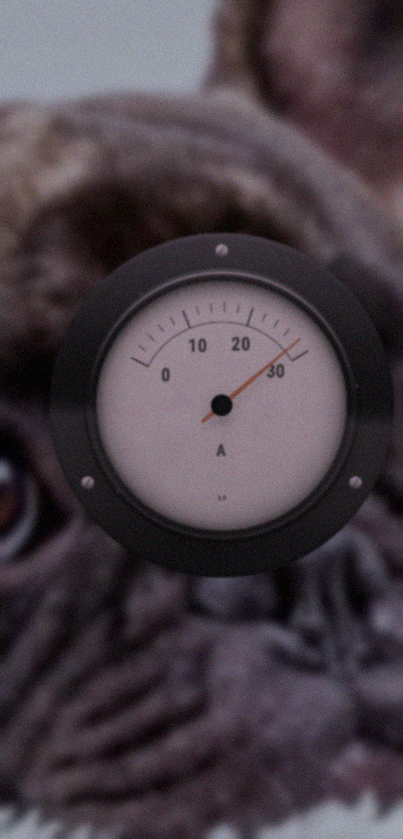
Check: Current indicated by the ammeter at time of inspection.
28 A
